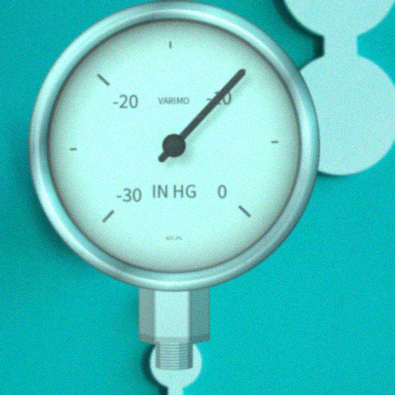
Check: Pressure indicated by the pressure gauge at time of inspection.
-10 inHg
